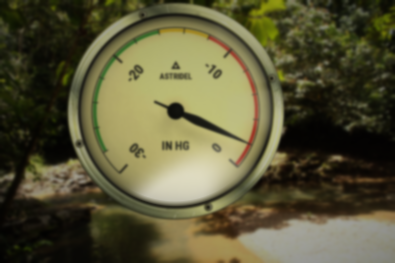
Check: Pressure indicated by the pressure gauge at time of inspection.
-2 inHg
